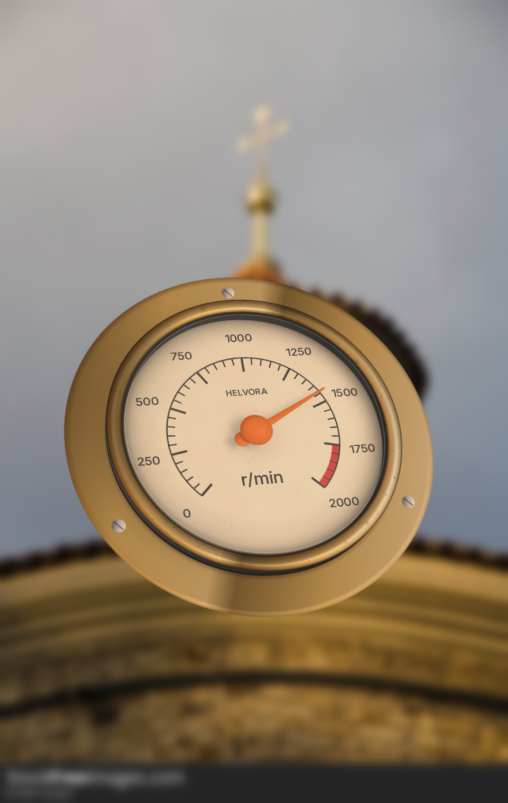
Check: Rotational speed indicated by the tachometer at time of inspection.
1450 rpm
